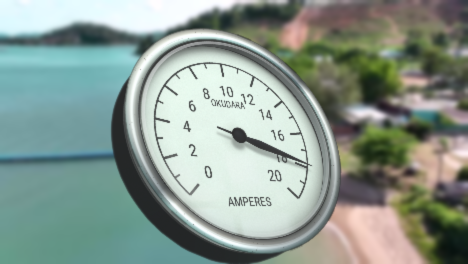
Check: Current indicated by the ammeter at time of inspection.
18 A
